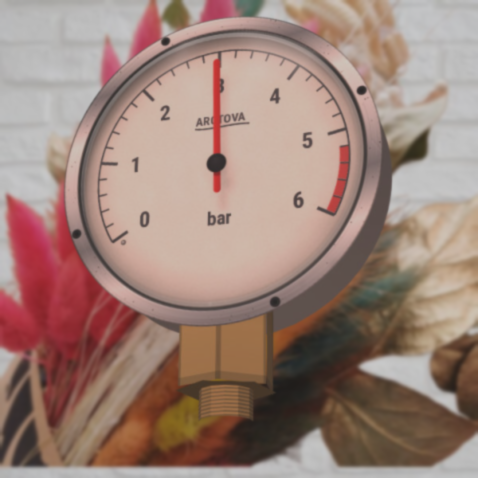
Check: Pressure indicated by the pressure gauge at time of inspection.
3 bar
